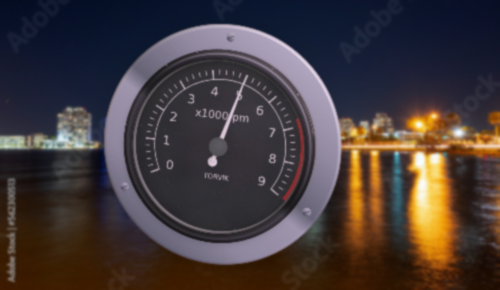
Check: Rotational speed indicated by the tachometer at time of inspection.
5000 rpm
